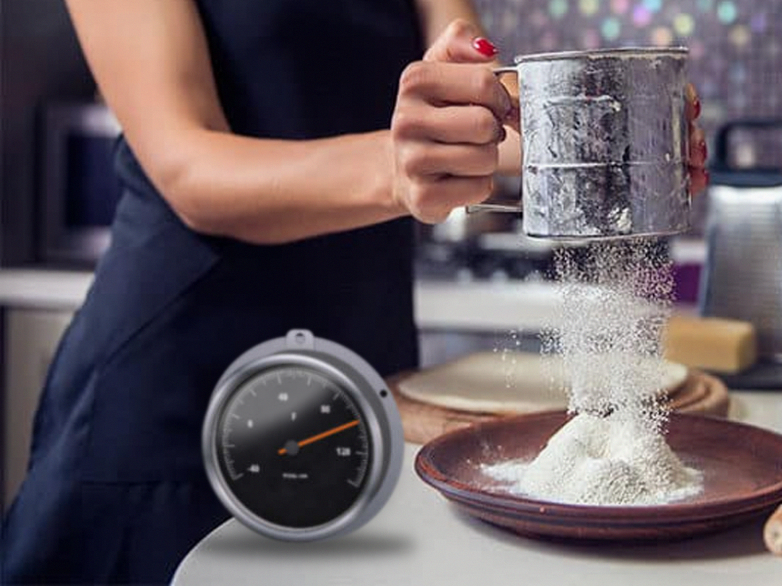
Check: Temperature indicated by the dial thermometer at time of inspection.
100 °F
